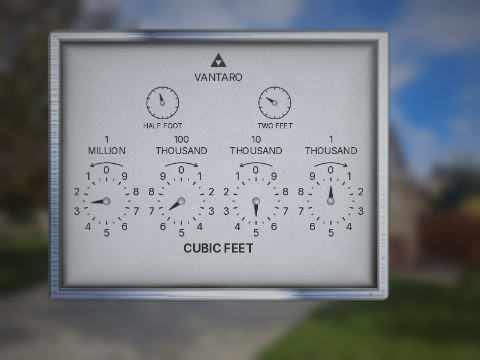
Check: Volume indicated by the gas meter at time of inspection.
265000 ft³
